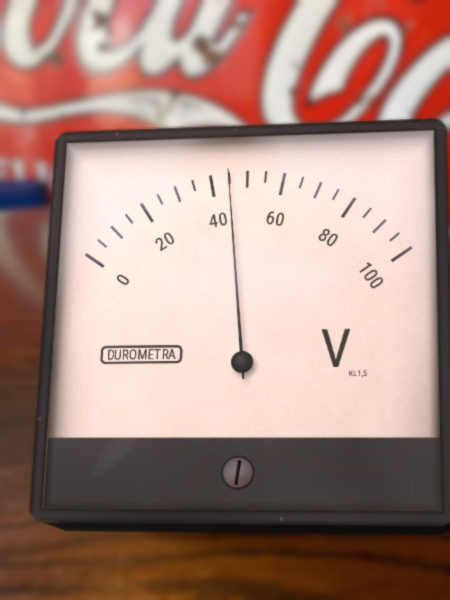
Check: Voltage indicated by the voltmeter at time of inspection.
45 V
